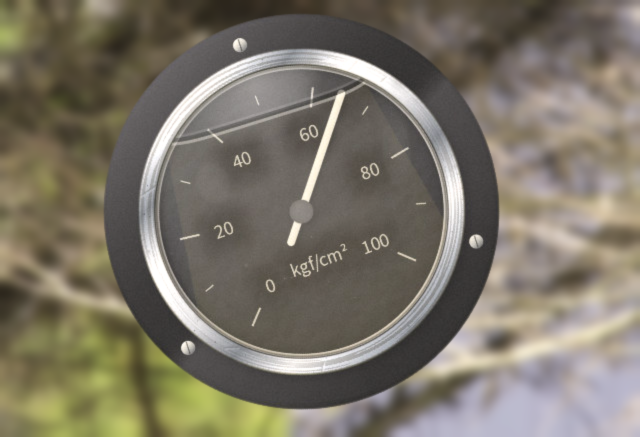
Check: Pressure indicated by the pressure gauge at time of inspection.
65 kg/cm²
